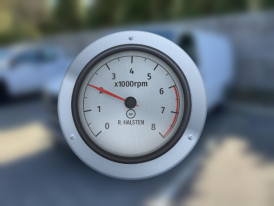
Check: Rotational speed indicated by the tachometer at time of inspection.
2000 rpm
